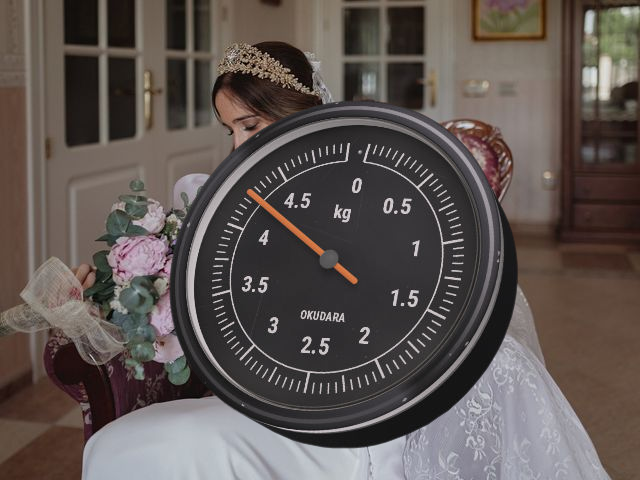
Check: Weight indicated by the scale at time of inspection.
4.25 kg
